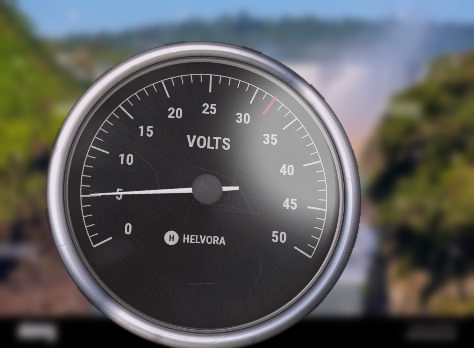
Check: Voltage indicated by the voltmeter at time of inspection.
5 V
